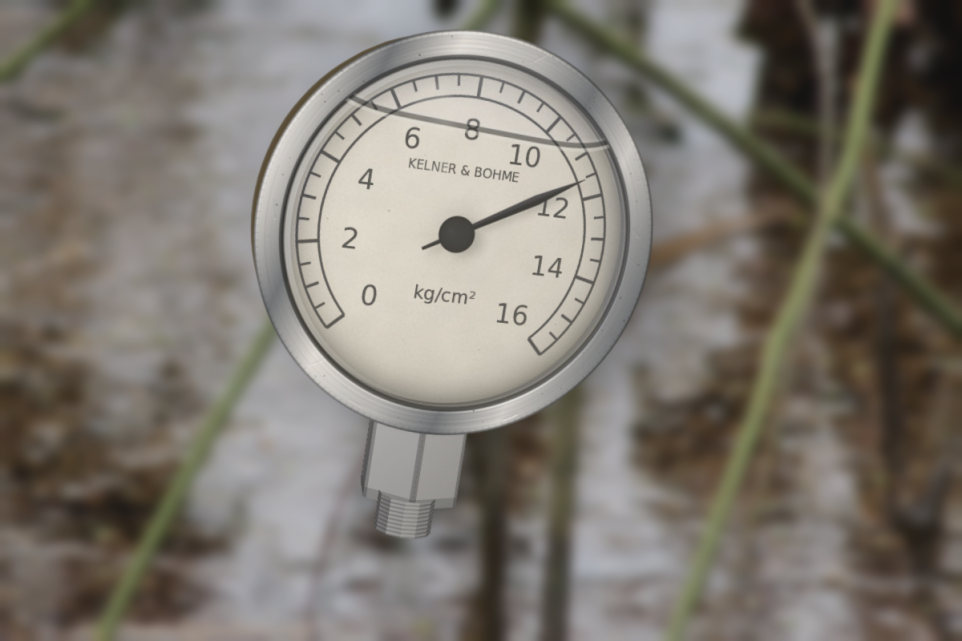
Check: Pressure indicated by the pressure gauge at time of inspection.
11.5 kg/cm²
